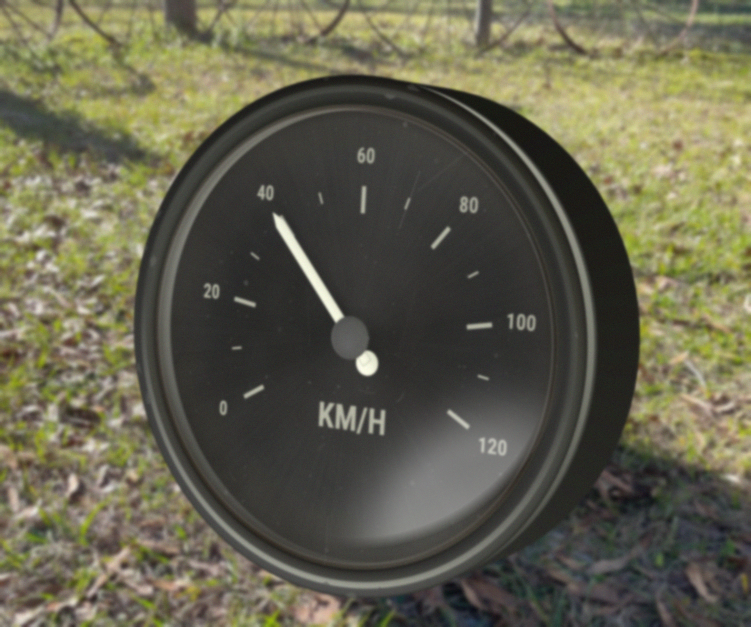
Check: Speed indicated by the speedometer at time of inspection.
40 km/h
